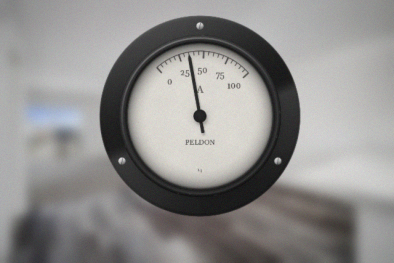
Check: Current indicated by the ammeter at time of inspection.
35 A
